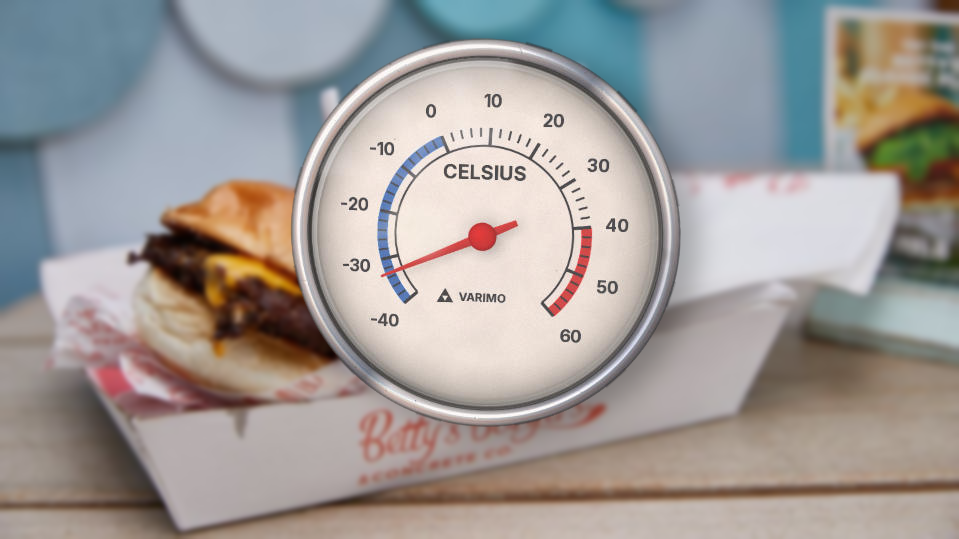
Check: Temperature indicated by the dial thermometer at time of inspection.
-33 °C
